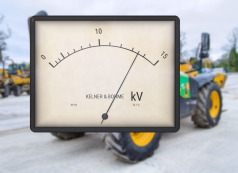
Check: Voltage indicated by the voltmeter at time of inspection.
13.5 kV
